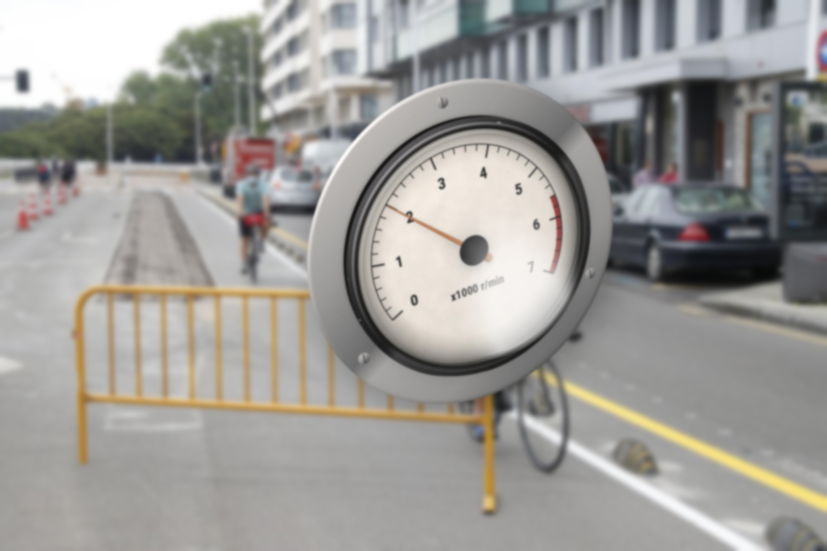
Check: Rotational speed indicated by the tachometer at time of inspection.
2000 rpm
